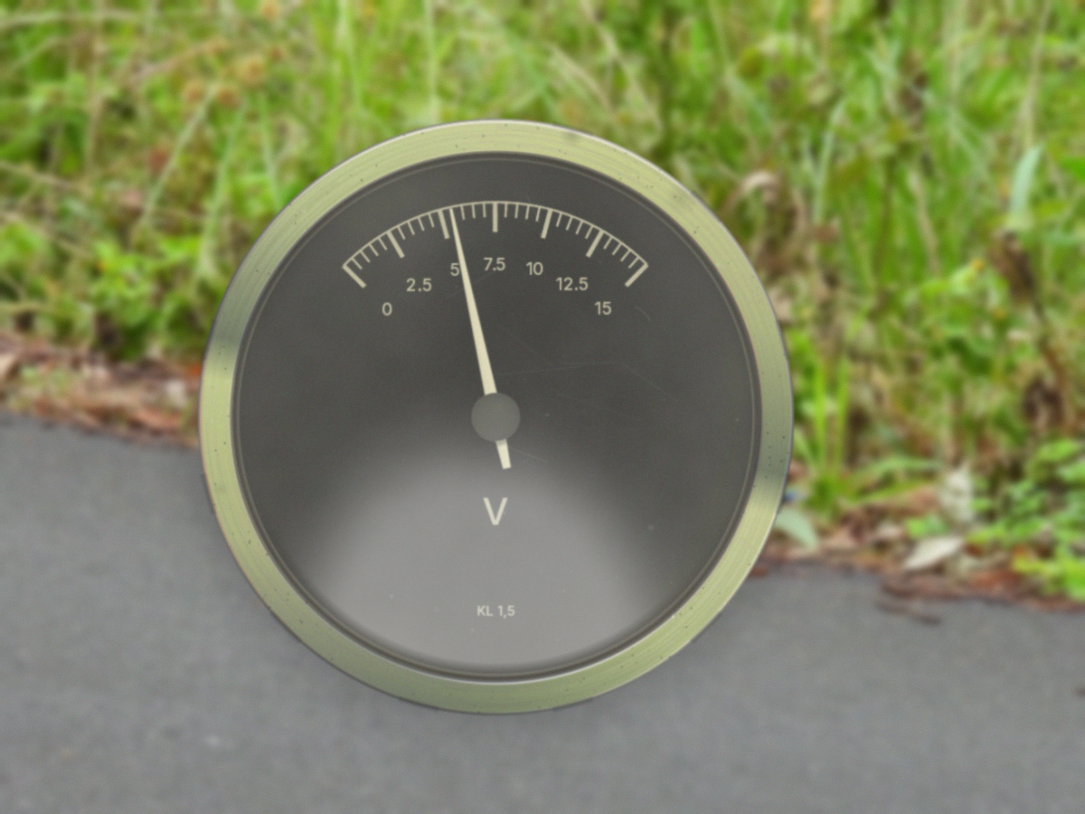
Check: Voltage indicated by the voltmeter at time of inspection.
5.5 V
